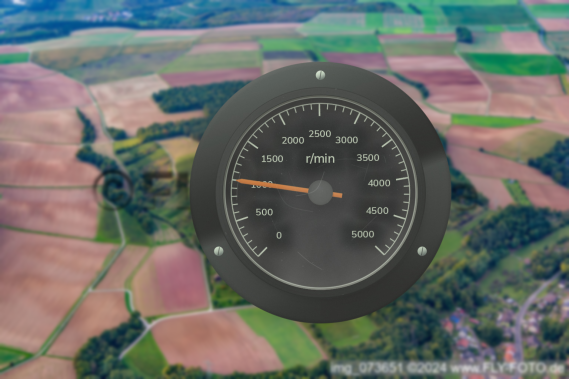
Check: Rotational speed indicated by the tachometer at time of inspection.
1000 rpm
